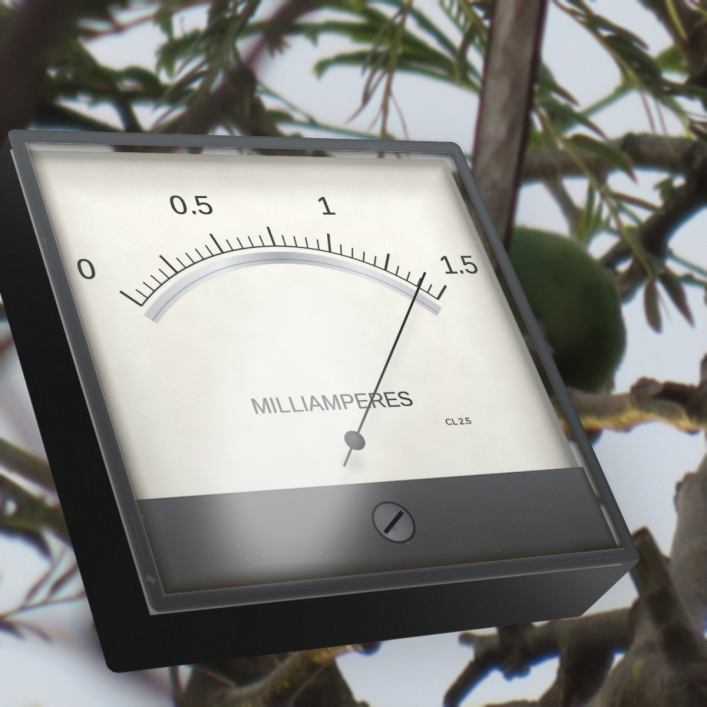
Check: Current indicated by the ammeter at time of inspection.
1.4 mA
